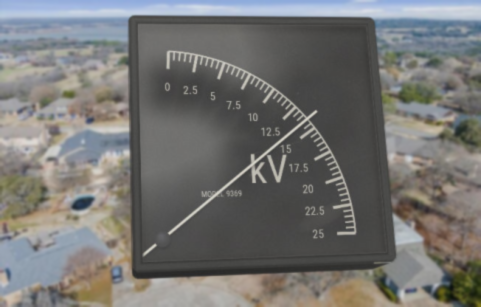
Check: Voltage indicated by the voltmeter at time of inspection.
14 kV
